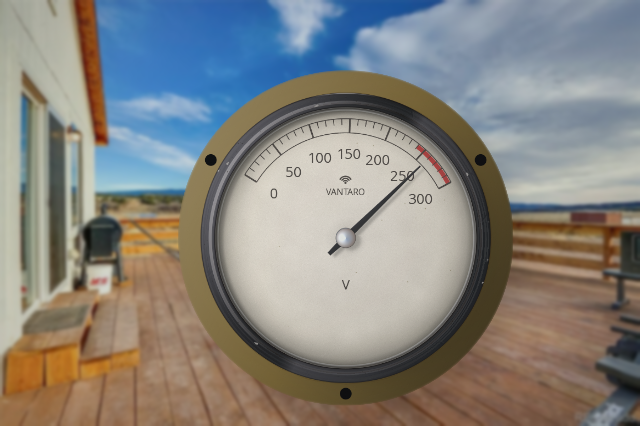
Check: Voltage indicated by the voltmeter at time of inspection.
260 V
